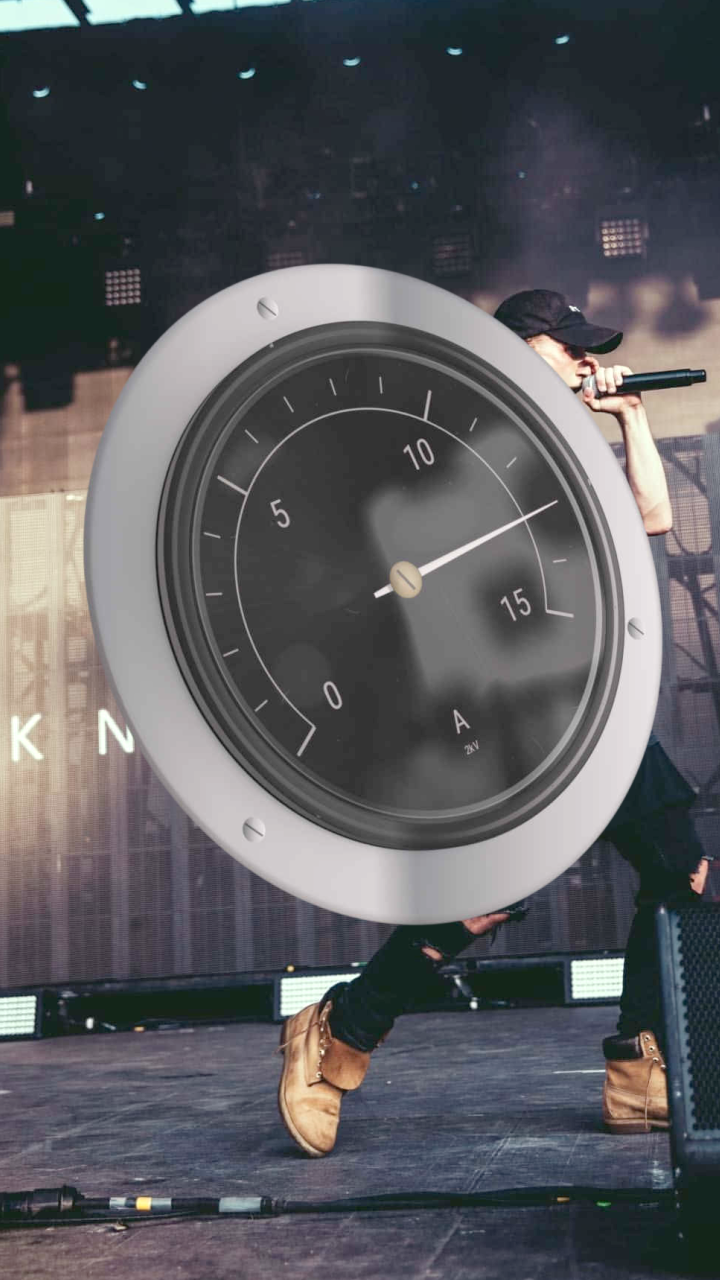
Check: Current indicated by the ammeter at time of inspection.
13 A
